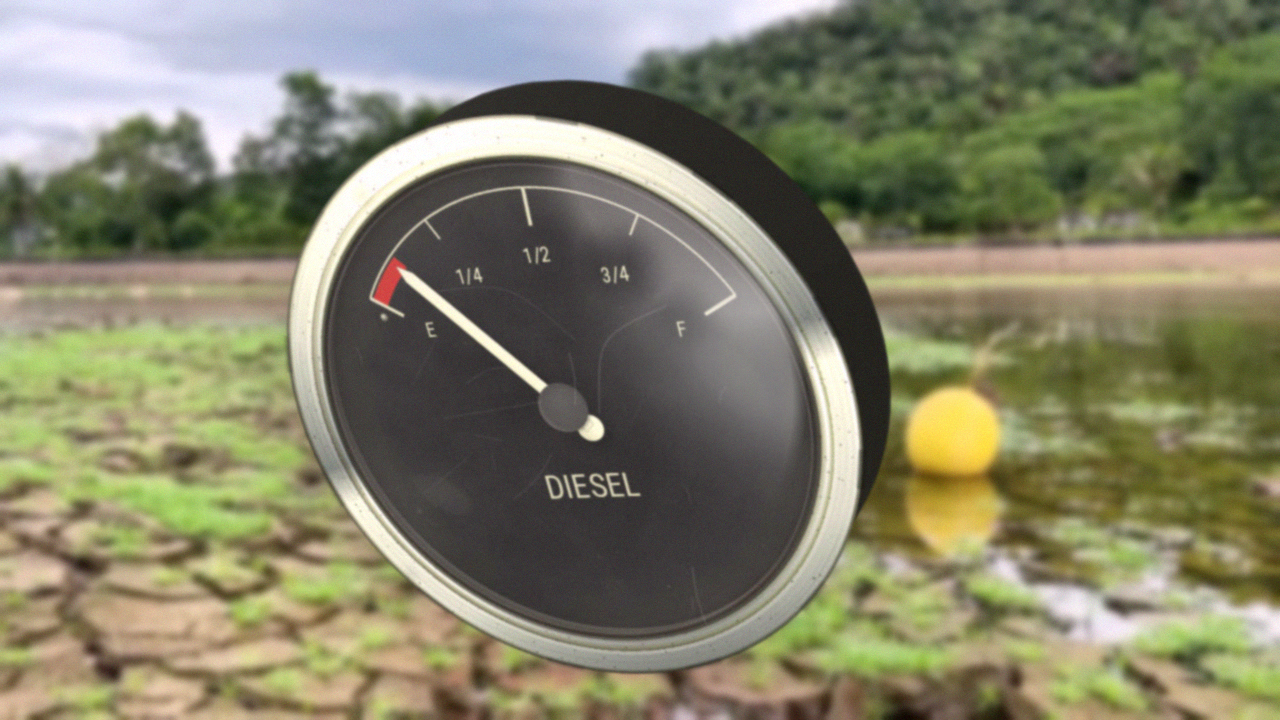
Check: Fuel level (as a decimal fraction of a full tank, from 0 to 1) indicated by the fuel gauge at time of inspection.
0.125
